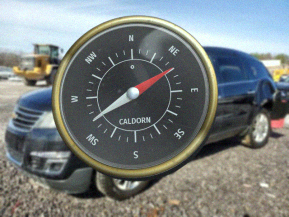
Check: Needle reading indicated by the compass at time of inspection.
60 °
